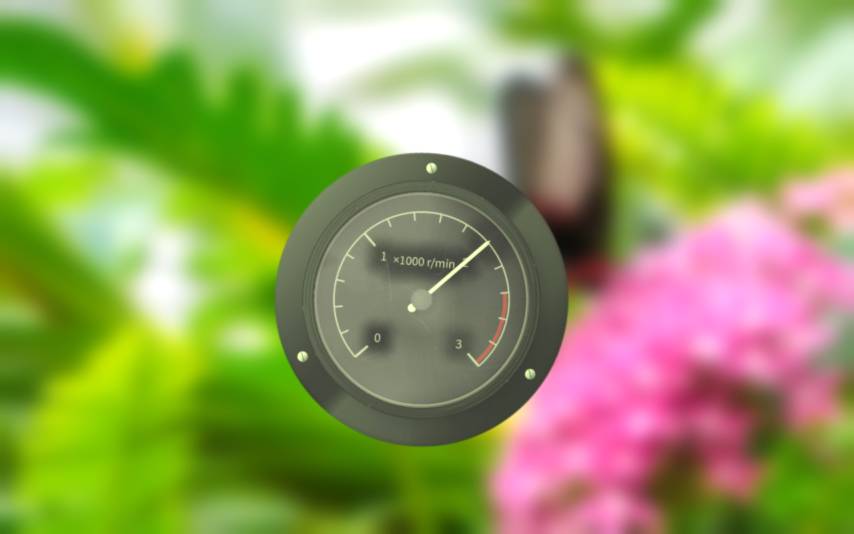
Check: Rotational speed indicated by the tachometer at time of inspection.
2000 rpm
